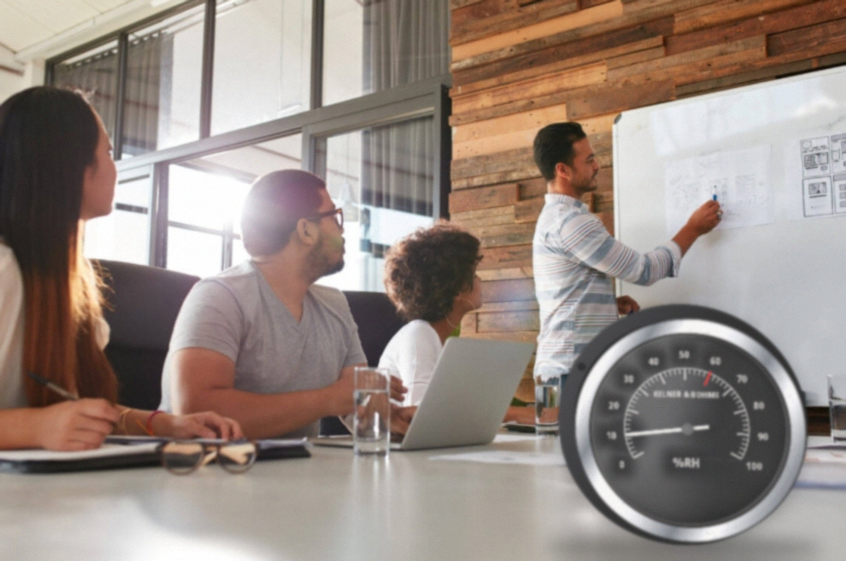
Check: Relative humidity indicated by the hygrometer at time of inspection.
10 %
